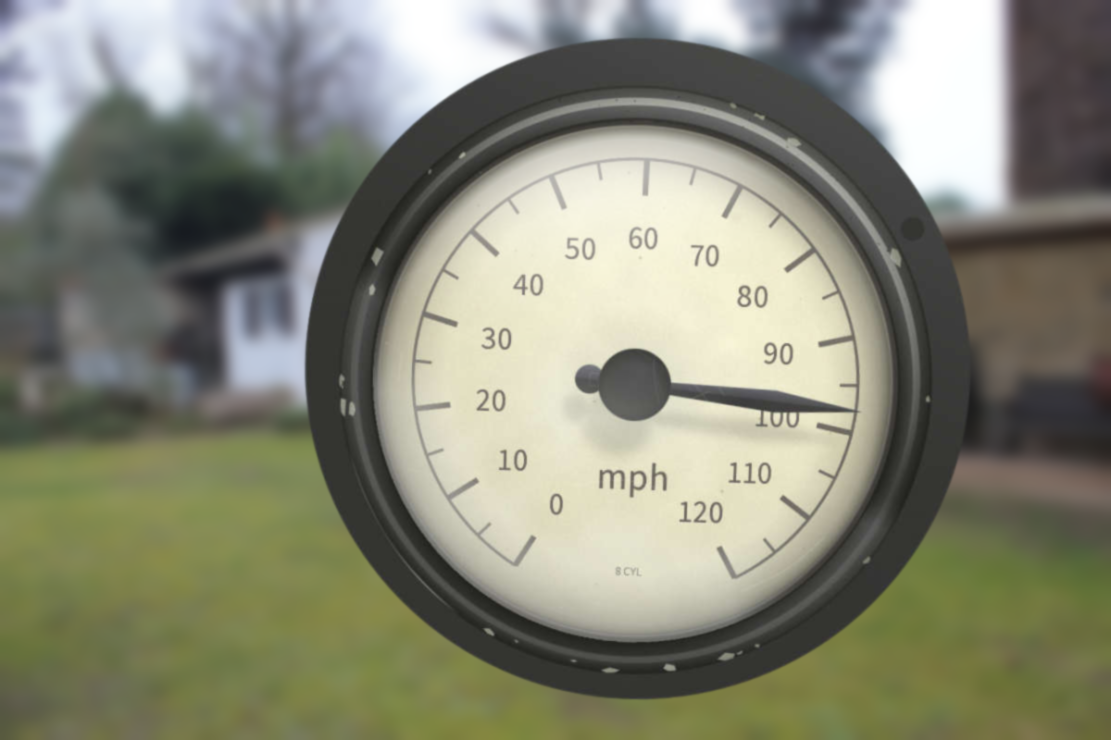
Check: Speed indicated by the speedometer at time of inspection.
97.5 mph
